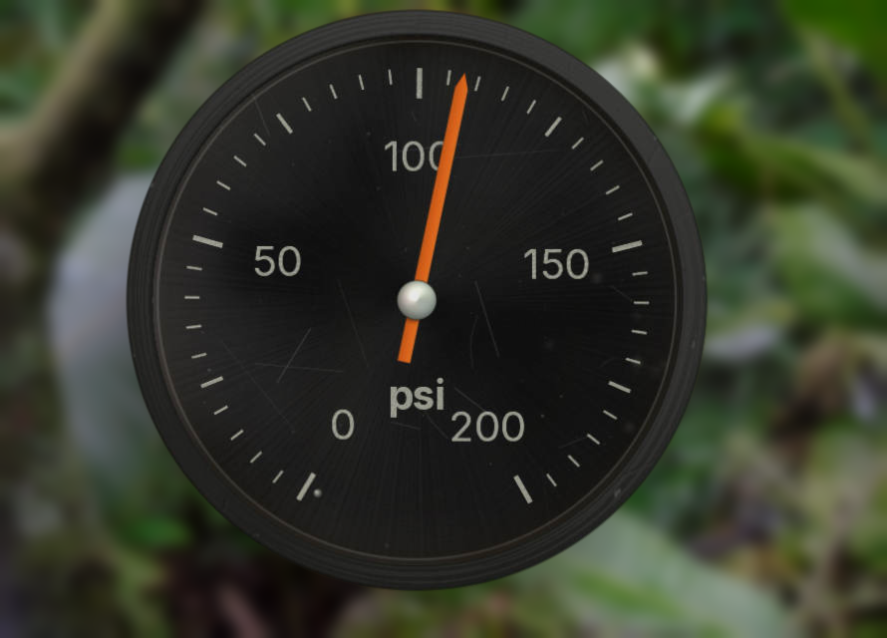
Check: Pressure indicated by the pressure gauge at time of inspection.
107.5 psi
